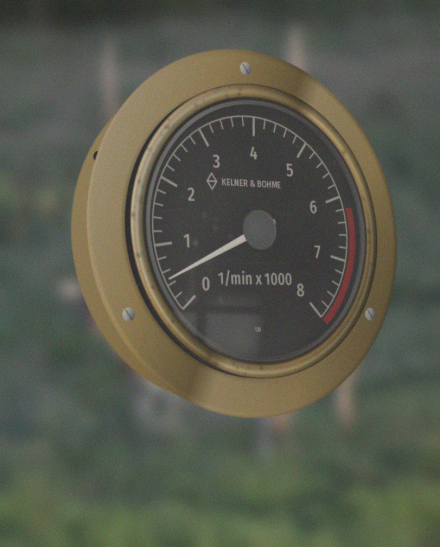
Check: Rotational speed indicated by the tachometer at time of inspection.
500 rpm
